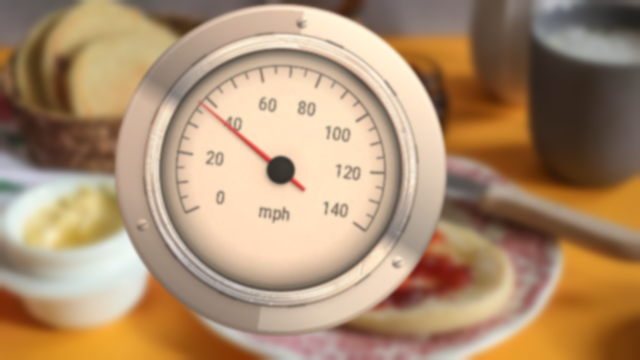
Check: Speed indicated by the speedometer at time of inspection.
37.5 mph
